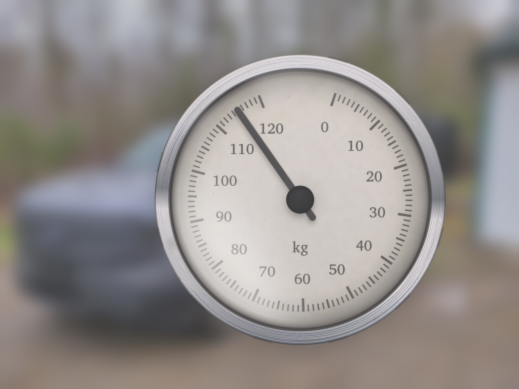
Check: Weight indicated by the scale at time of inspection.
115 kg
